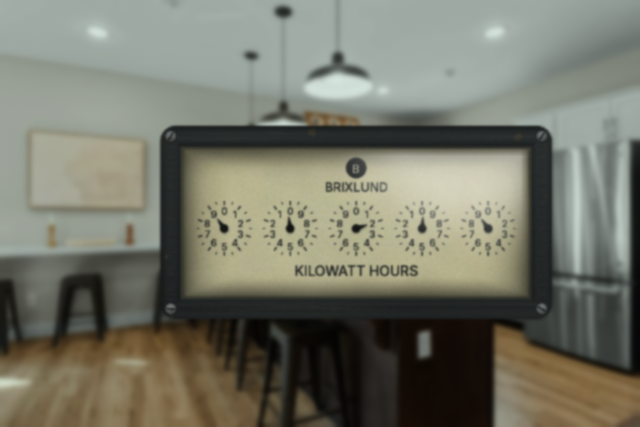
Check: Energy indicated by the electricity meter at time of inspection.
90199 kWh
